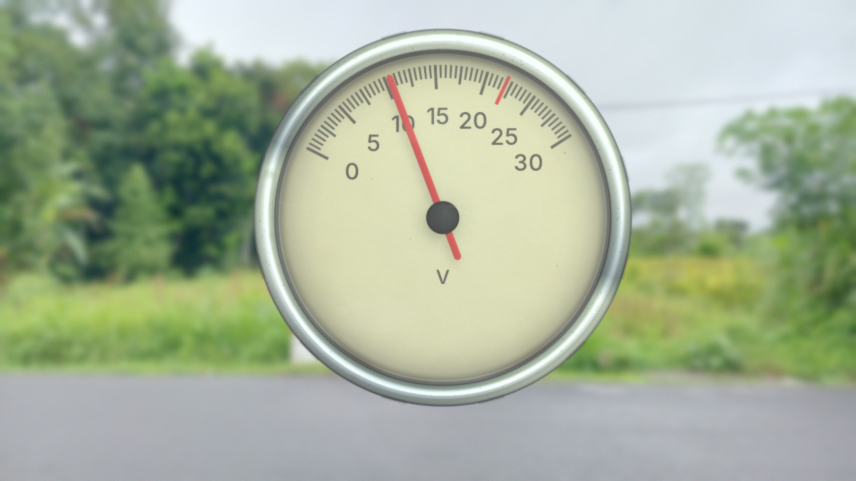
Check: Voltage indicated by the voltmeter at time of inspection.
10.5 V
